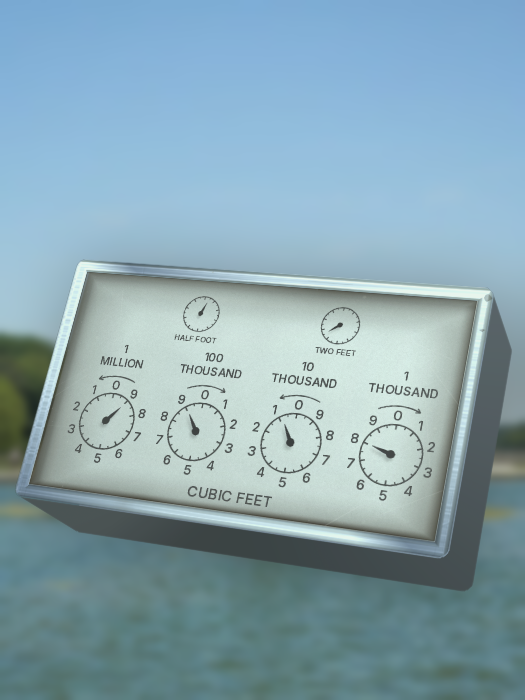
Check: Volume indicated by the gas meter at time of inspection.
890800 ft³
